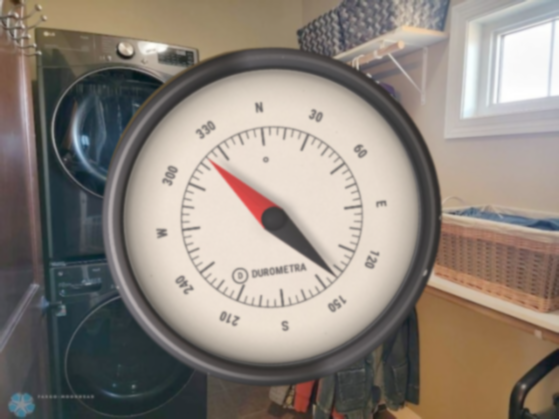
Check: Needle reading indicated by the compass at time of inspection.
320 °
